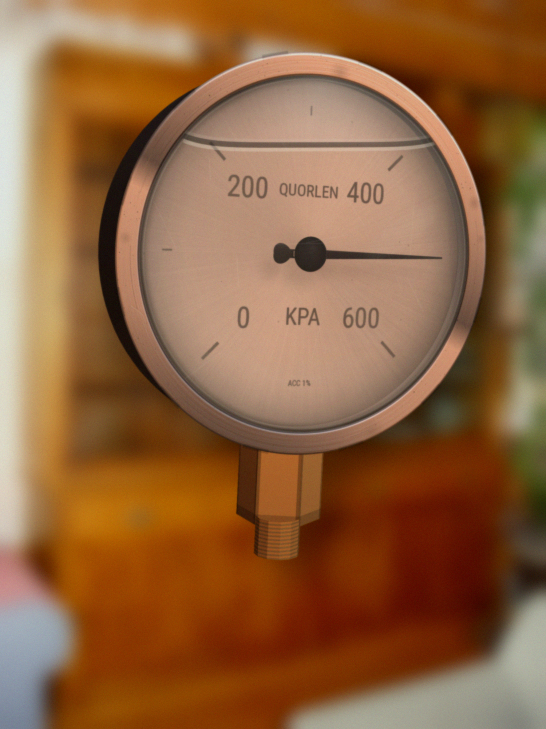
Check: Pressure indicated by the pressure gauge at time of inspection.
500 kPa
